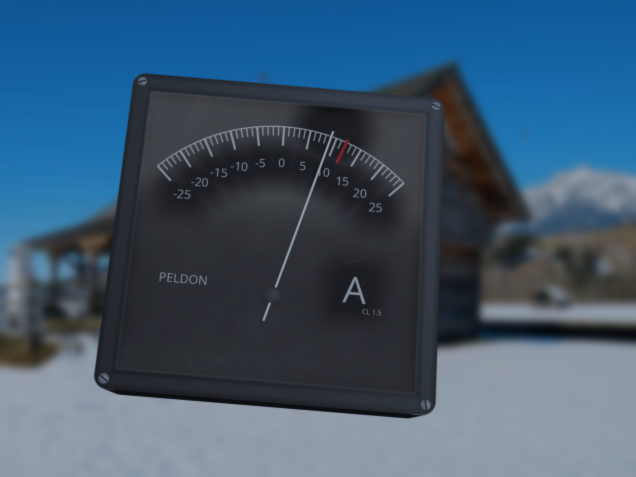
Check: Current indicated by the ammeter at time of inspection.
9 A
